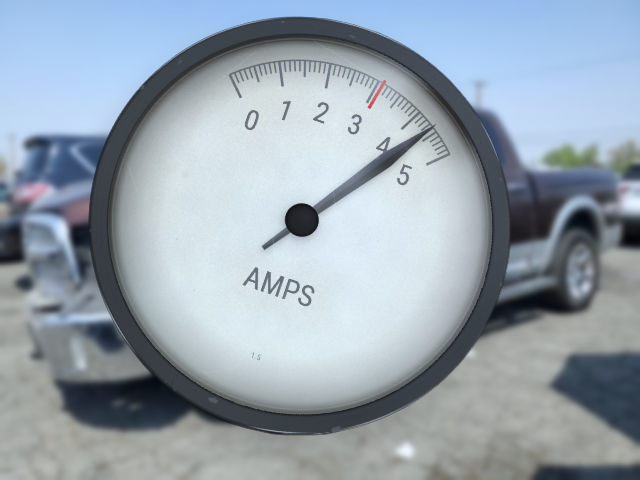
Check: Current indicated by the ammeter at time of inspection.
4.4 A
